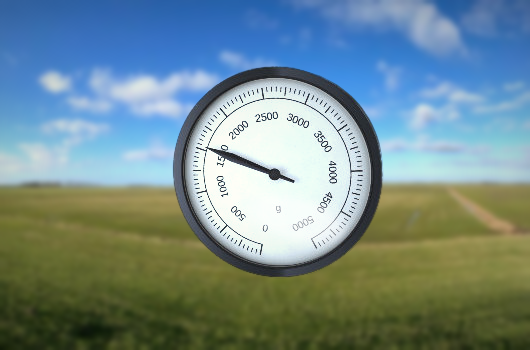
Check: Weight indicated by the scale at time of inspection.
1550 g
